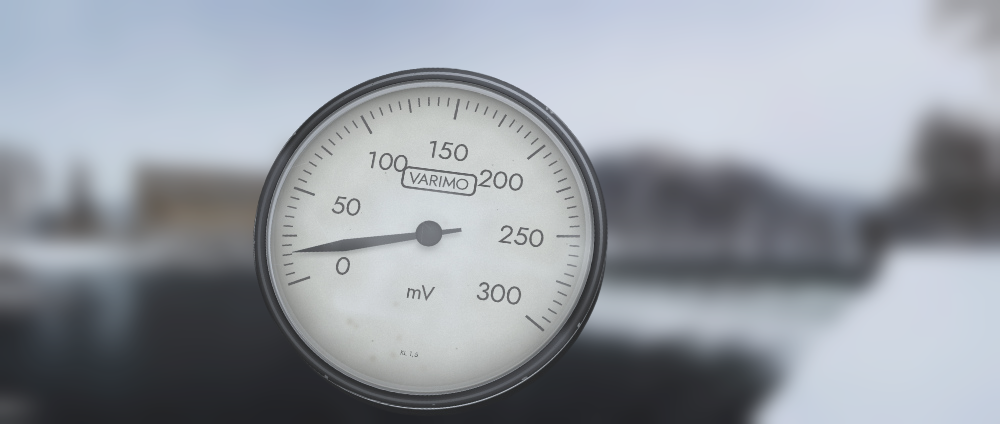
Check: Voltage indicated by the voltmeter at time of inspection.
15 mV
